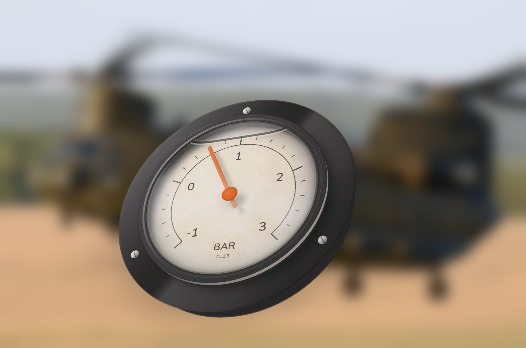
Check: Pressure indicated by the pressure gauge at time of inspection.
0.6 bar
